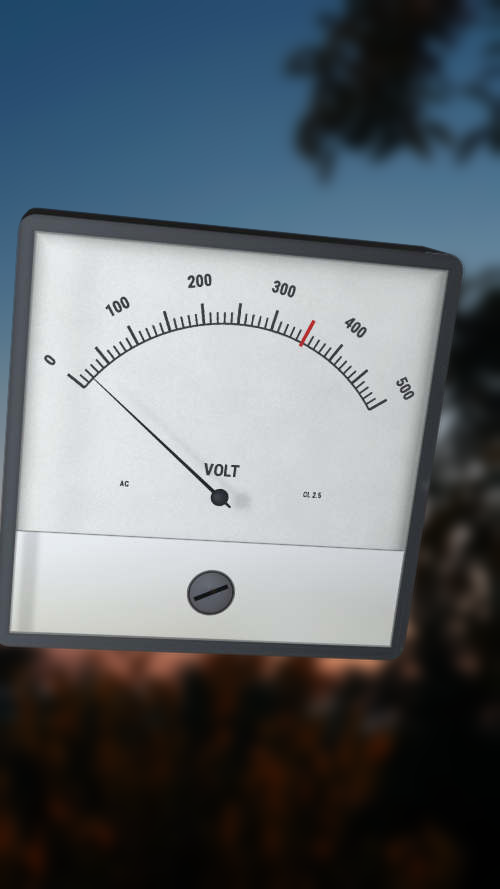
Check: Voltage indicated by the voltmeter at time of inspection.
20 V
